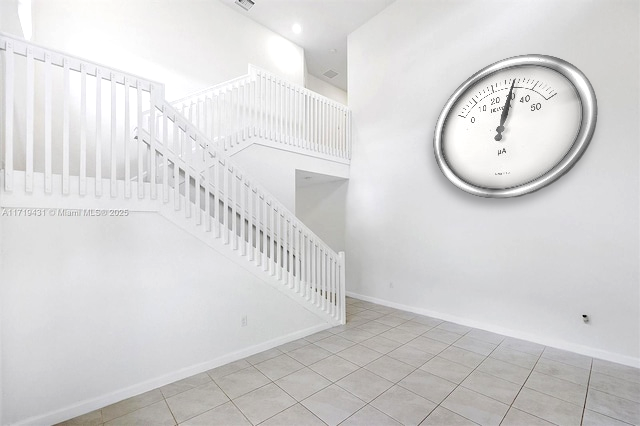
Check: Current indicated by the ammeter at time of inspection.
30 µA
